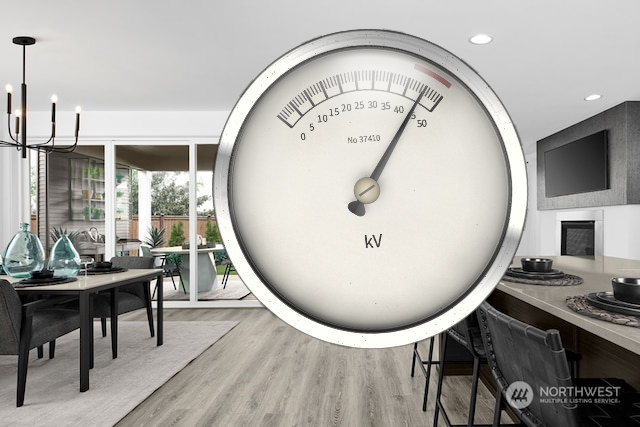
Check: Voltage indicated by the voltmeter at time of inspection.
45 kV
